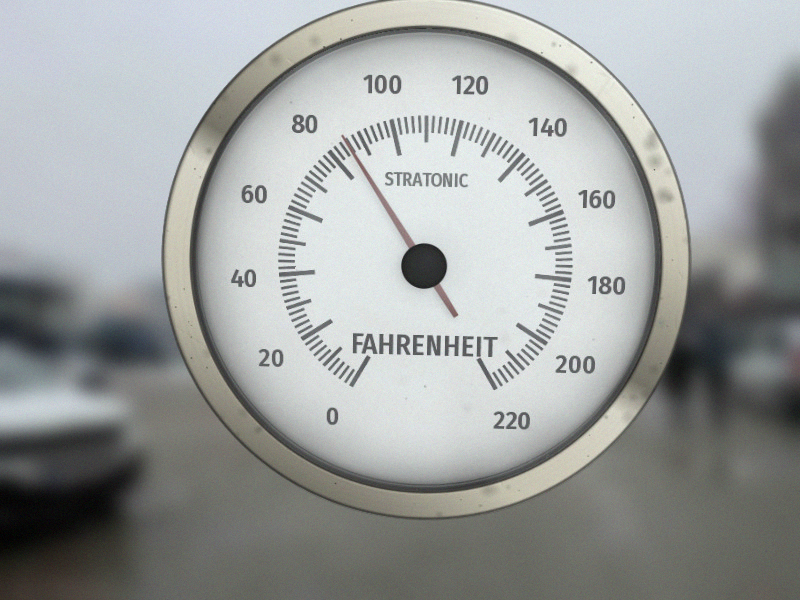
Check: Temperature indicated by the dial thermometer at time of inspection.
86 °F
